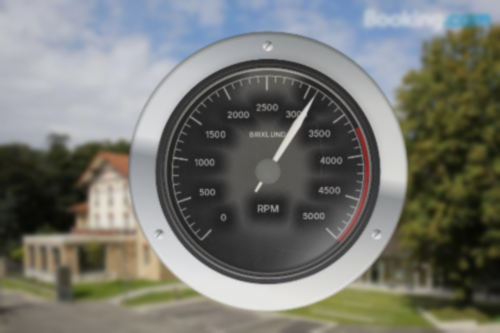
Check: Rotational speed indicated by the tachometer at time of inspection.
3100 rpm
